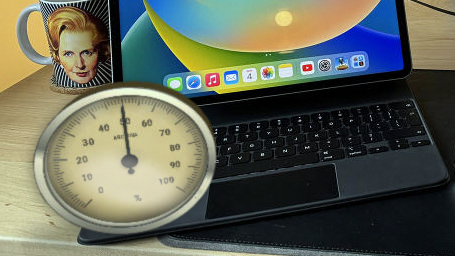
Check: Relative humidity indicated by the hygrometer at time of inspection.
50 %
